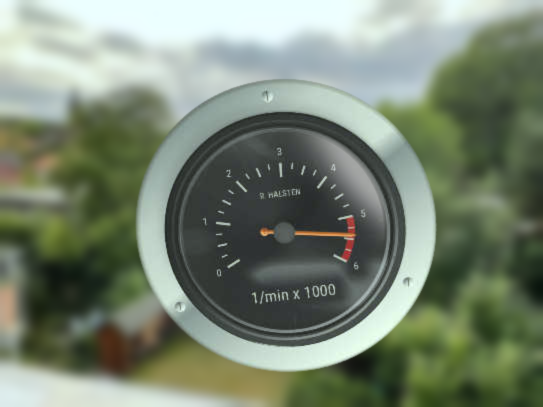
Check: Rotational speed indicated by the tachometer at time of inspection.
5375 rpm
